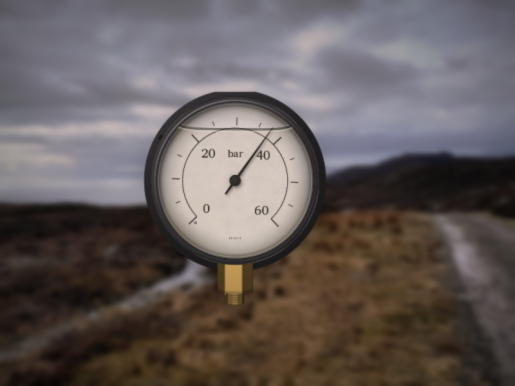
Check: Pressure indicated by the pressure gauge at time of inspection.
37.5 bar
